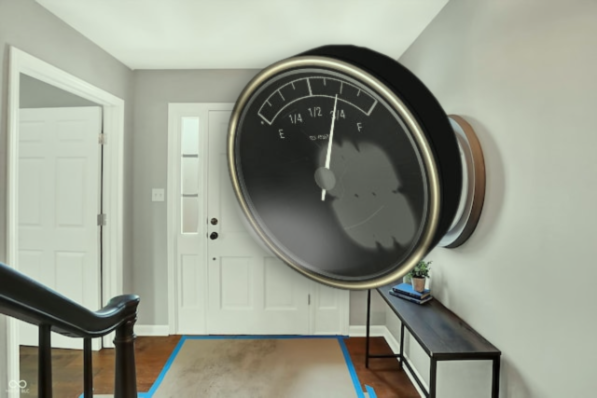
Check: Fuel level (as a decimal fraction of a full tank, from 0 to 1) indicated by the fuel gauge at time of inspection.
0.75
